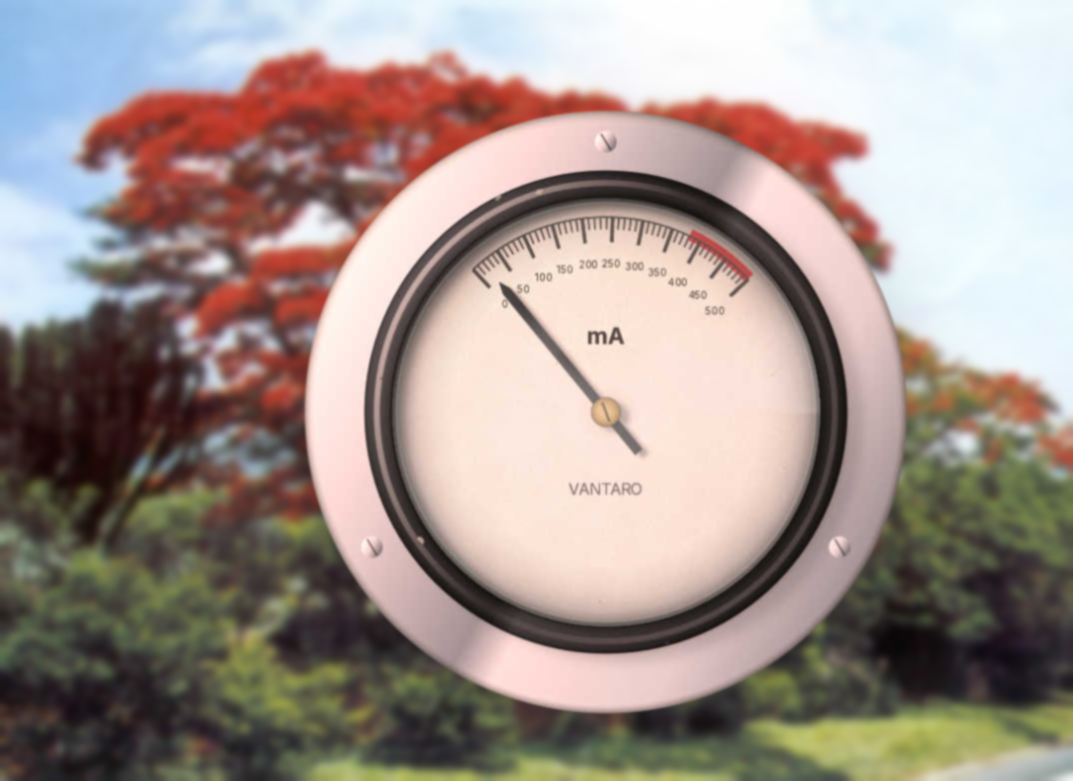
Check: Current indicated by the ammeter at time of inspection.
20 mA
